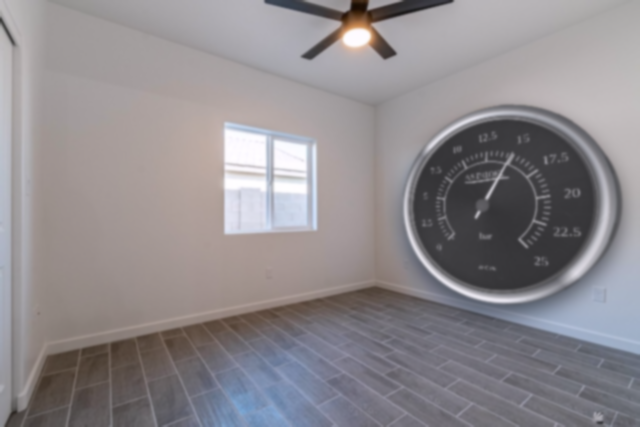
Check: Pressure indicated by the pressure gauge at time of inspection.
15 bar
